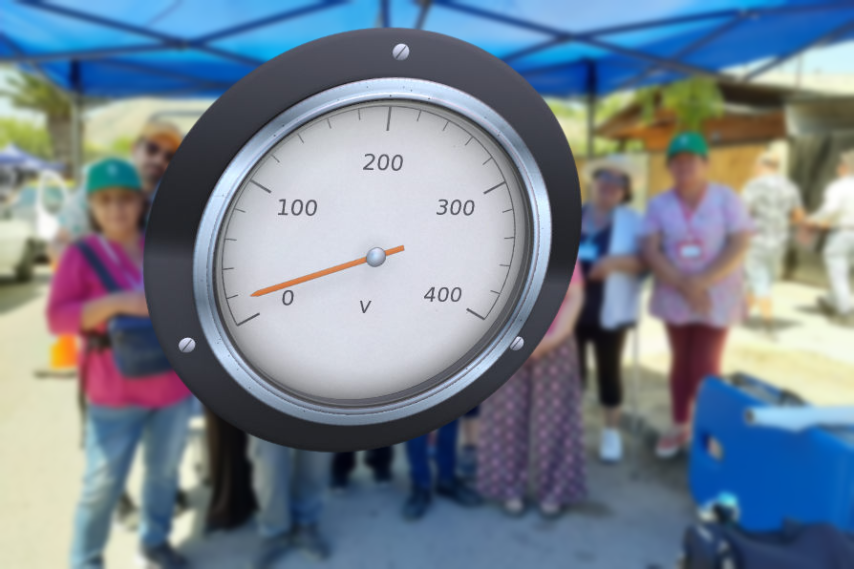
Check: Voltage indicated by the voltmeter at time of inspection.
20 V
